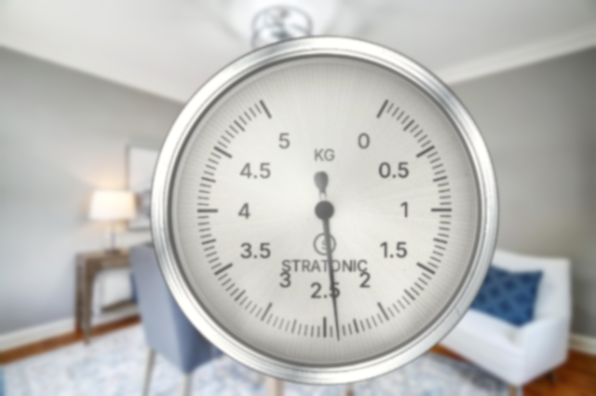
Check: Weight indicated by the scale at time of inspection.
2.4 kg
